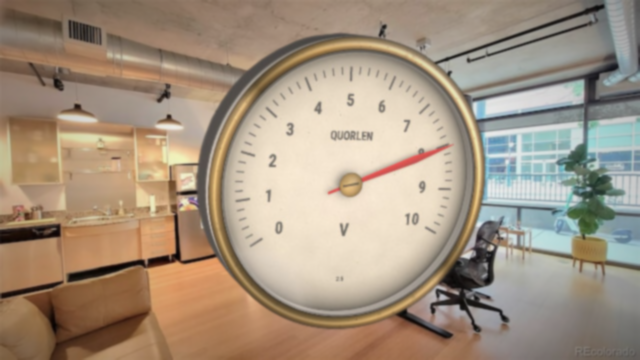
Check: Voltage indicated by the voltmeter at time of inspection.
8 V
